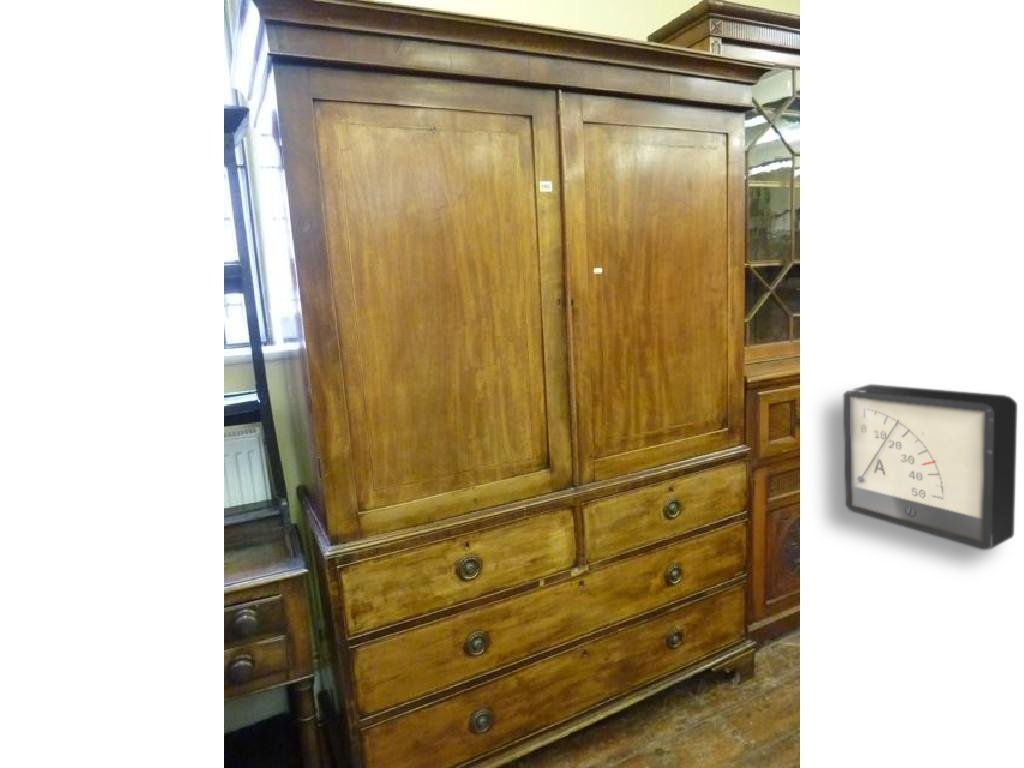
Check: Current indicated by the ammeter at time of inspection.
15 A
